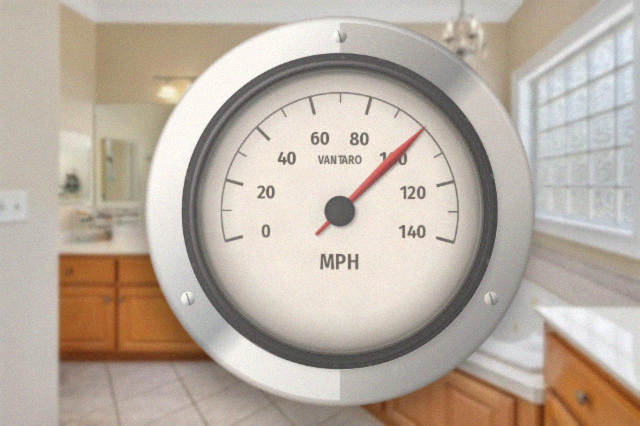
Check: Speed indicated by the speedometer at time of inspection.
100 mph
